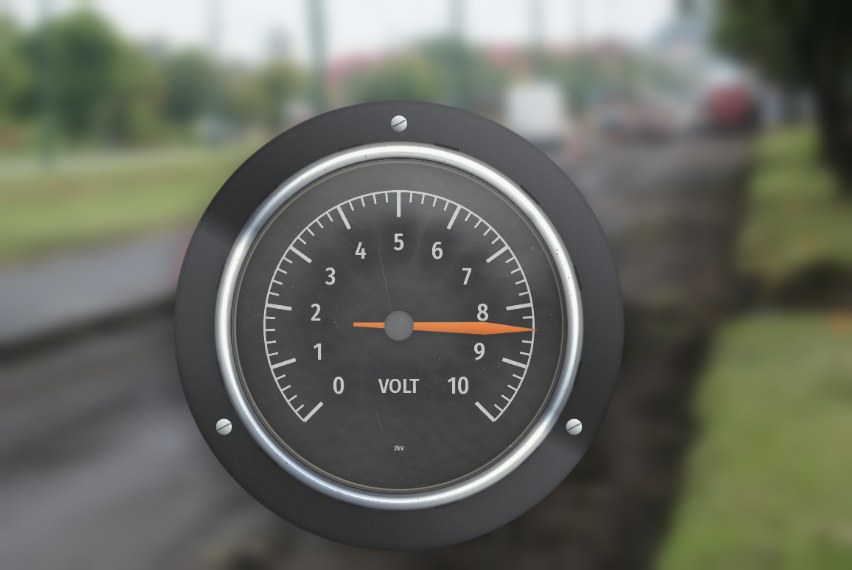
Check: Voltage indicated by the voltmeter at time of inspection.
8.4 V
